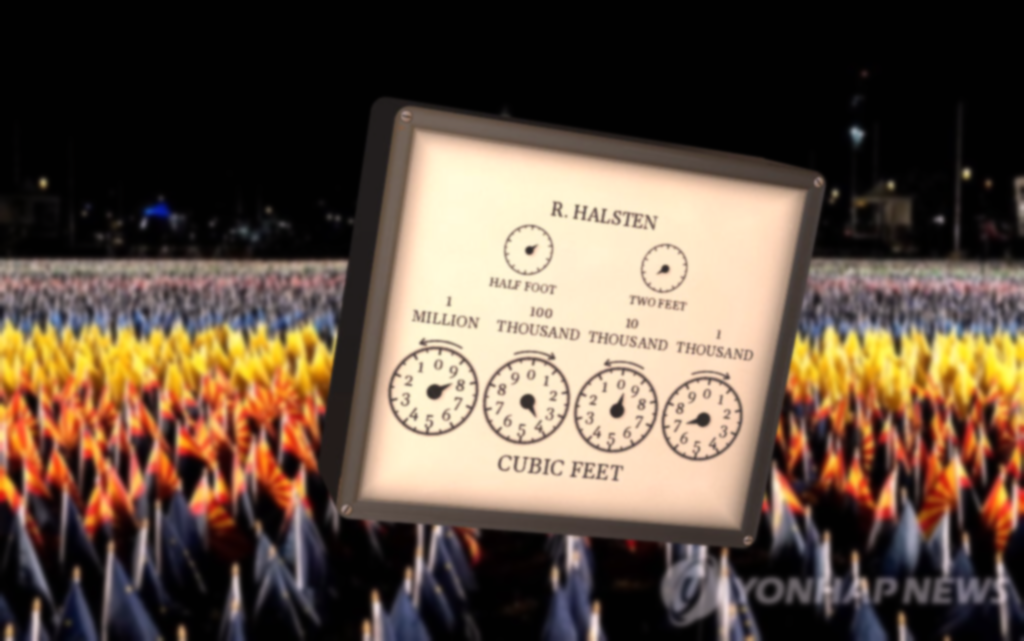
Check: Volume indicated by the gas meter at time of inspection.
839700 ft³
